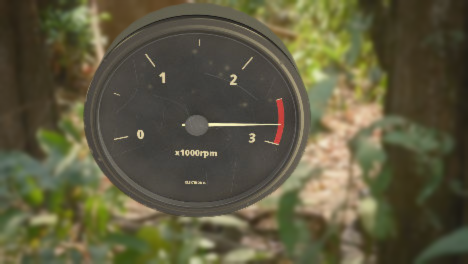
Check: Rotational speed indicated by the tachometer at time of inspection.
2750 rpm
